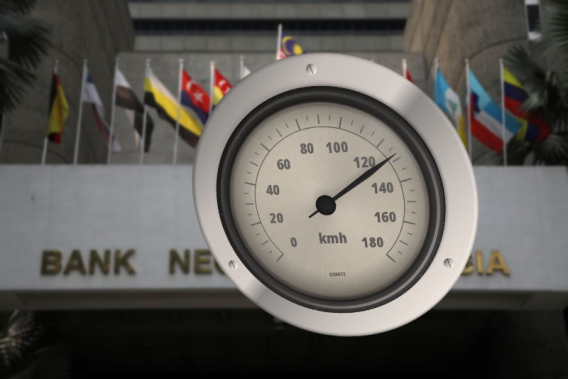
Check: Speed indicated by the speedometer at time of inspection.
127.5 km/h
